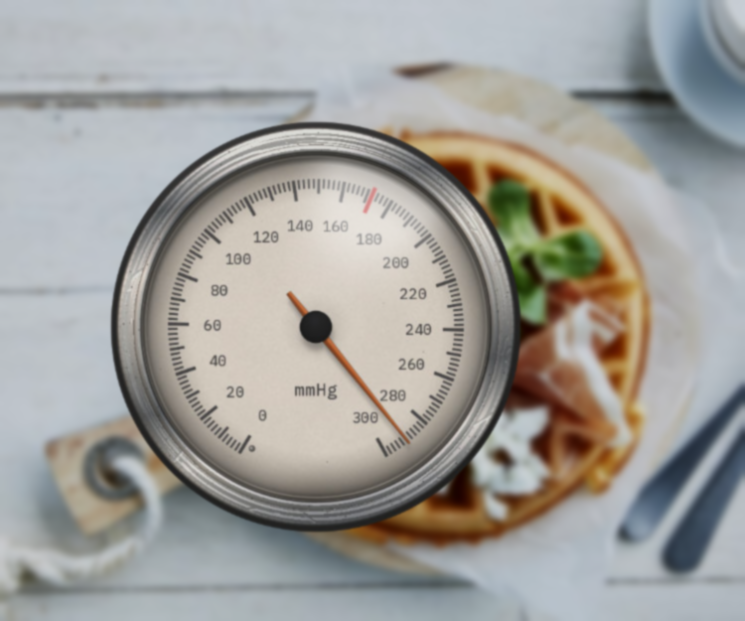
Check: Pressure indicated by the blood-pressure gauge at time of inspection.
290 mmHg
